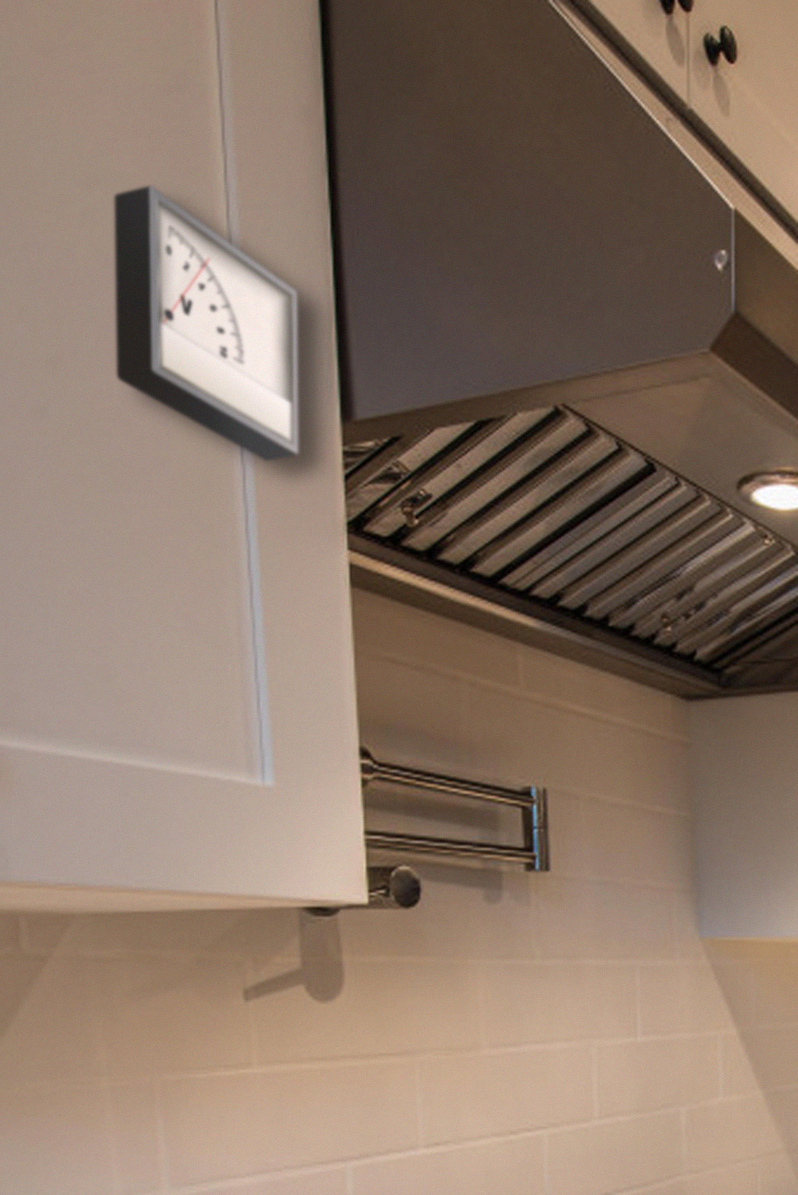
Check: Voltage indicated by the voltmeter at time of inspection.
3 V
